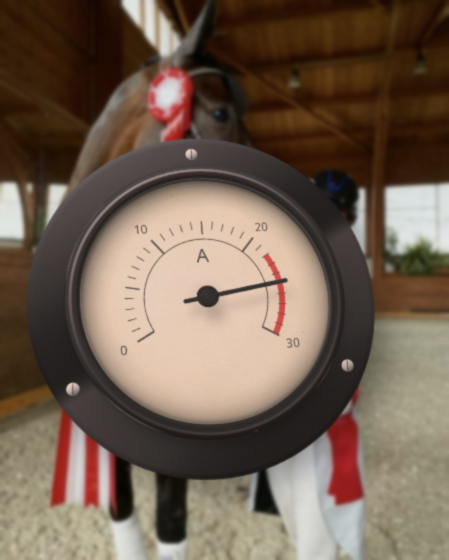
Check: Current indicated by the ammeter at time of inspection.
25 A
